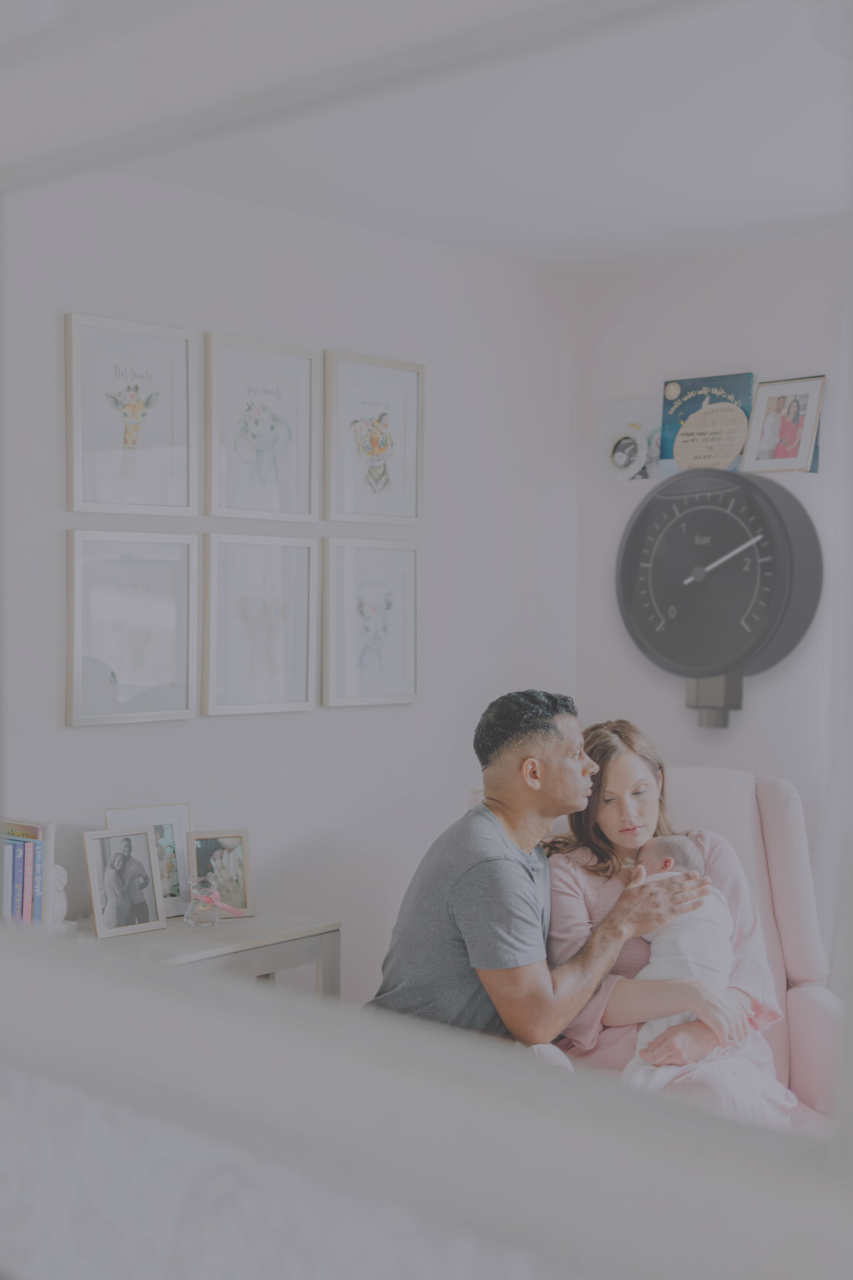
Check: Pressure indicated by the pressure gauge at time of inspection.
1.85 bar
